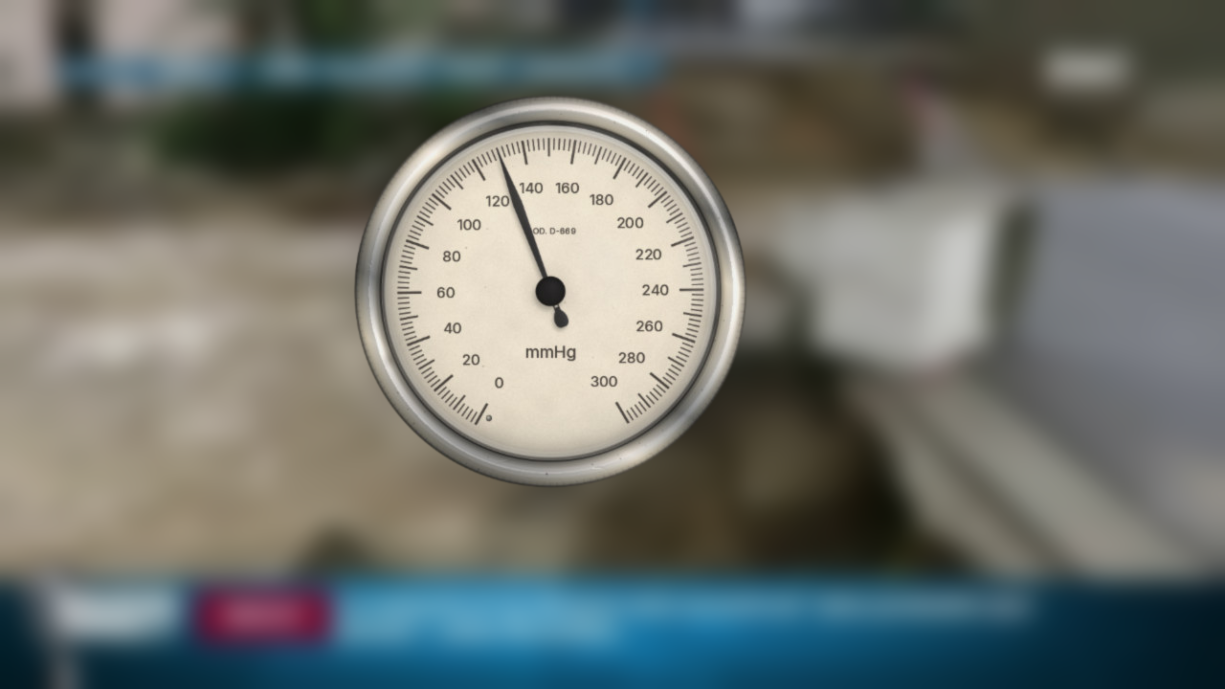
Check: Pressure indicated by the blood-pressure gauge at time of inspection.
130 mmHg
